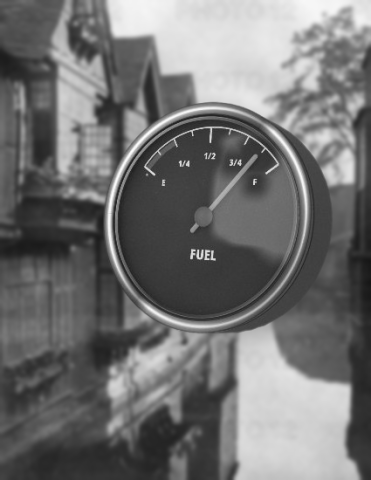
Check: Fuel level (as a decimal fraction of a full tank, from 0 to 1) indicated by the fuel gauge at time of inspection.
0.875
